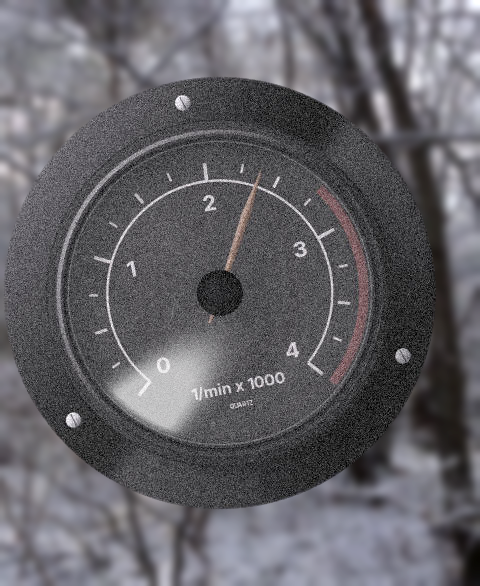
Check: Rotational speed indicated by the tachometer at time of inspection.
2375 rpm
